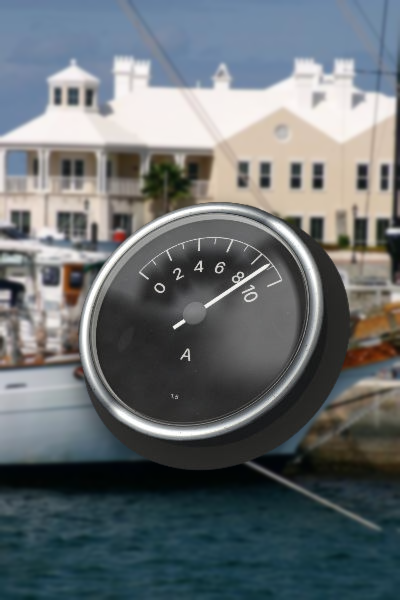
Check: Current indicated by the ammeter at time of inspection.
9 A
